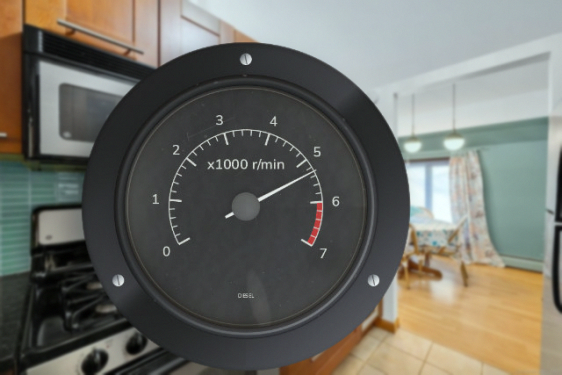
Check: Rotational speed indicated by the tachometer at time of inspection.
5300 rpm
